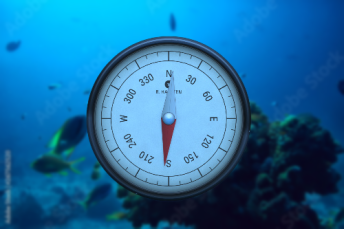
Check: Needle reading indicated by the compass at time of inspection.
185 °
